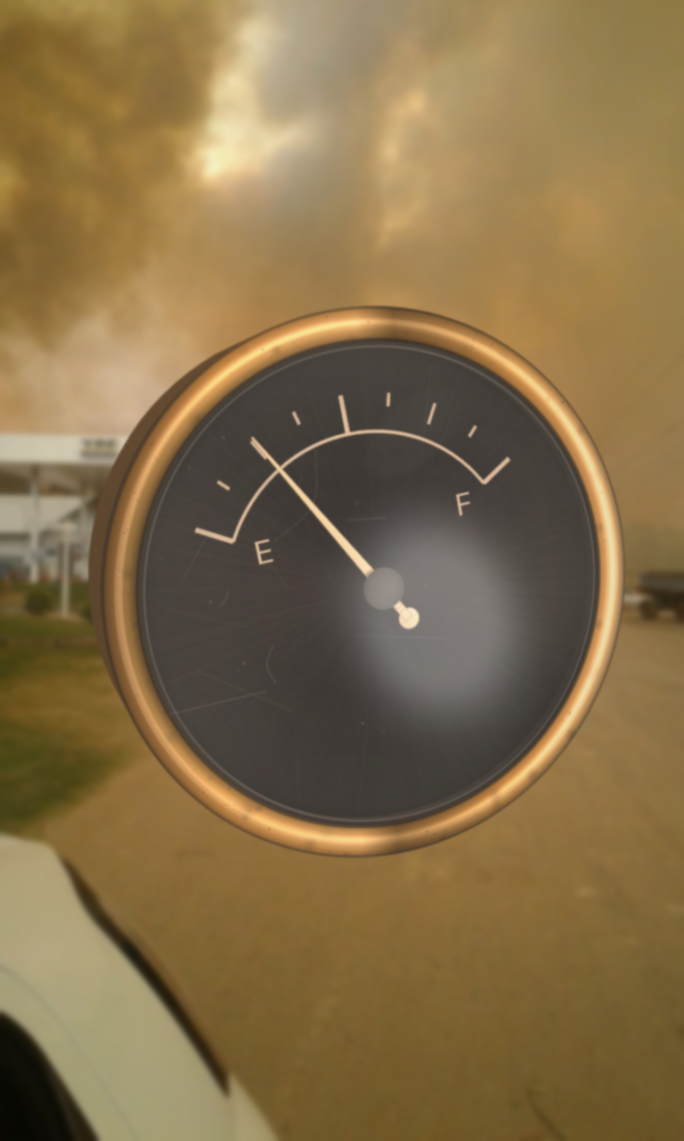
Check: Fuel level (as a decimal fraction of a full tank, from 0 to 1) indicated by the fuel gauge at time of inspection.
0.25
